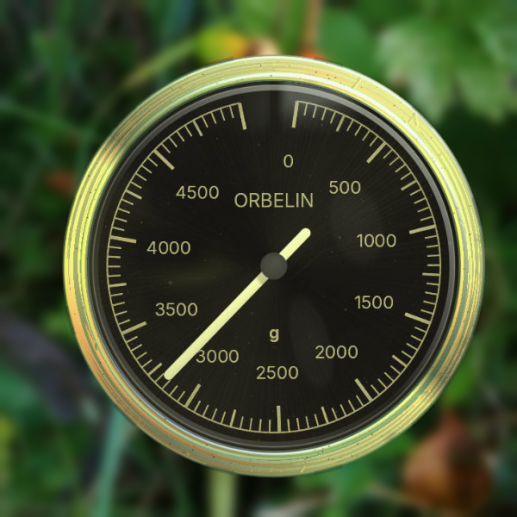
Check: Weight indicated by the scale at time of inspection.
3175 g
